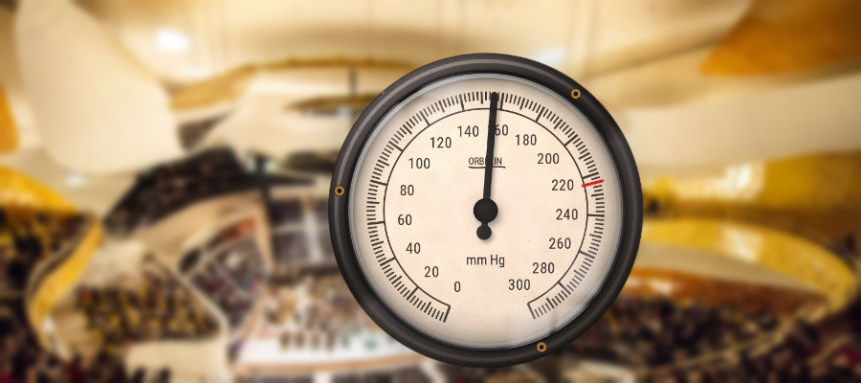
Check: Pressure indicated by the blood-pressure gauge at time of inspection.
156 mmHg
